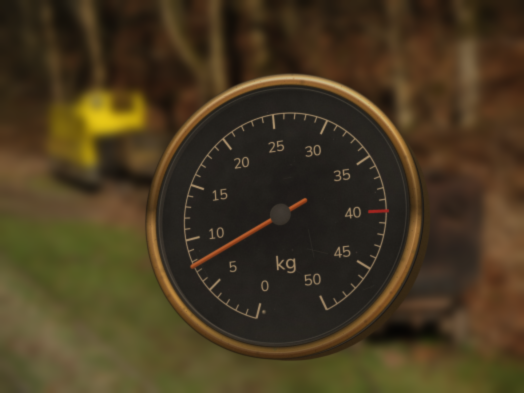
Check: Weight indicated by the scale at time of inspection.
7.5 kg
